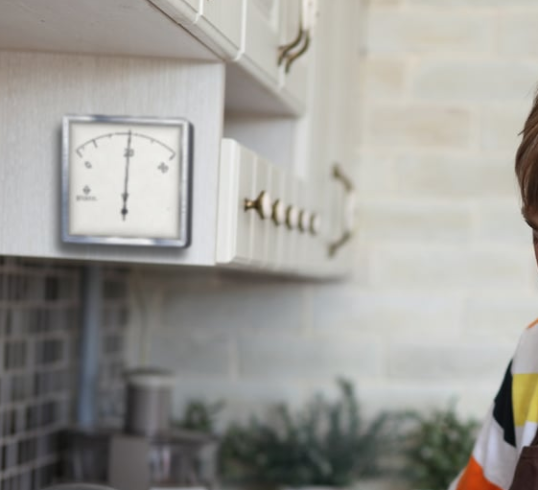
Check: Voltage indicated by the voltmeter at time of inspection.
20 V
